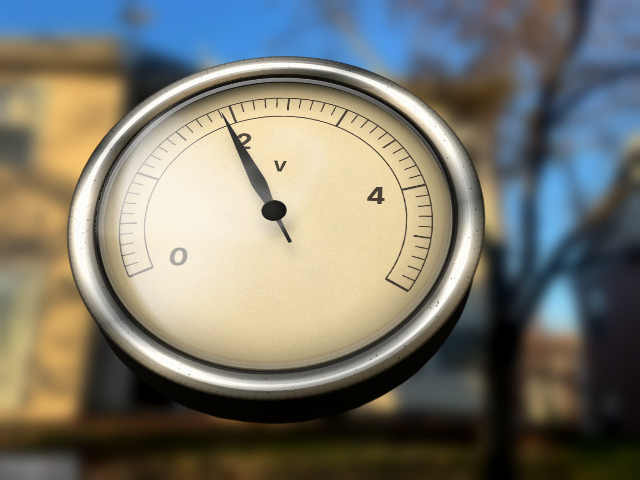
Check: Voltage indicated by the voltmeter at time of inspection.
1.9 V
